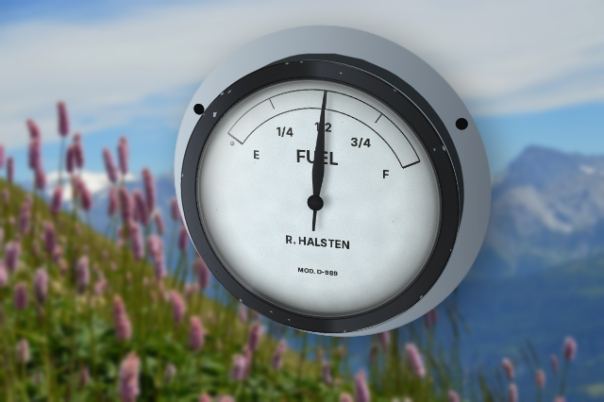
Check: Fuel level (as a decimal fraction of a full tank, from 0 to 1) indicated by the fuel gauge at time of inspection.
0.5
